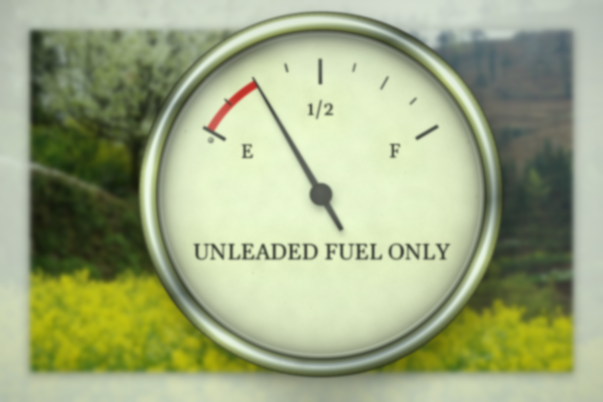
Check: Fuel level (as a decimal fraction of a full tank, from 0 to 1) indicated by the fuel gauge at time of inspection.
0.25
